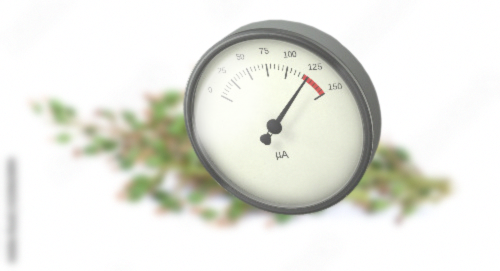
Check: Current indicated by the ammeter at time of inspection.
125 µA
